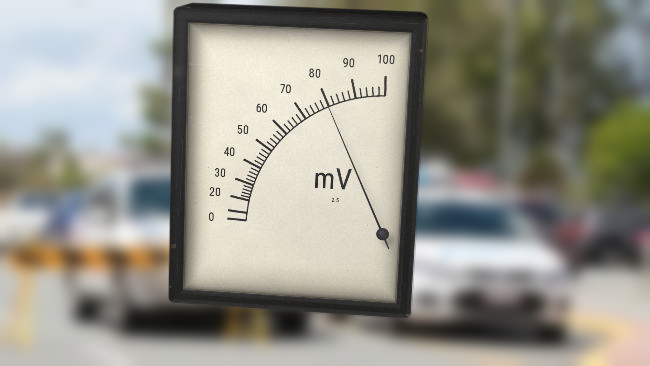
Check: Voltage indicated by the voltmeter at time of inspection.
80 mV
